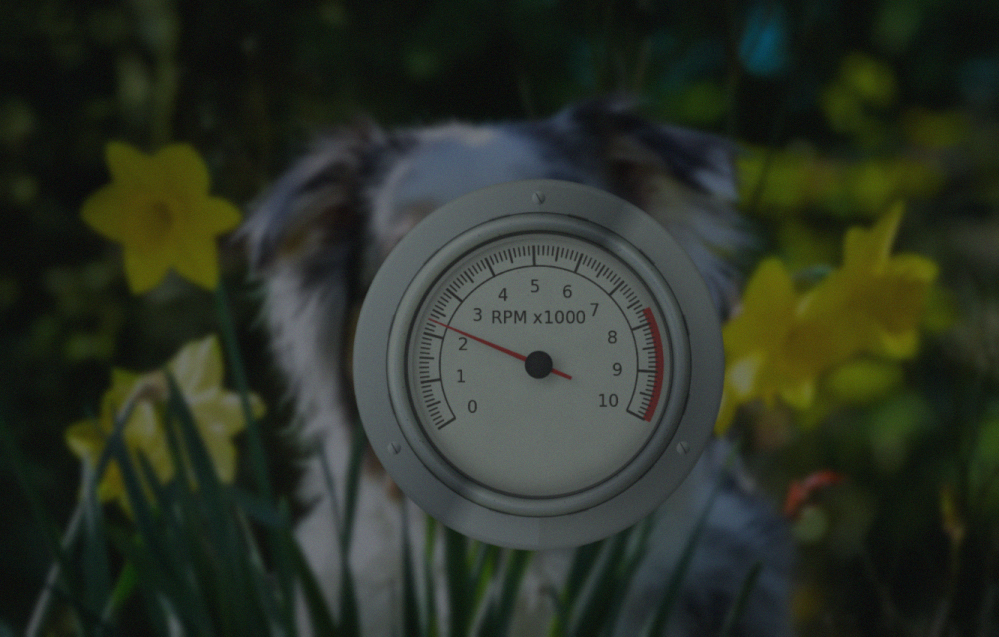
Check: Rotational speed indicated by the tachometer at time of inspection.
2300 rpm
